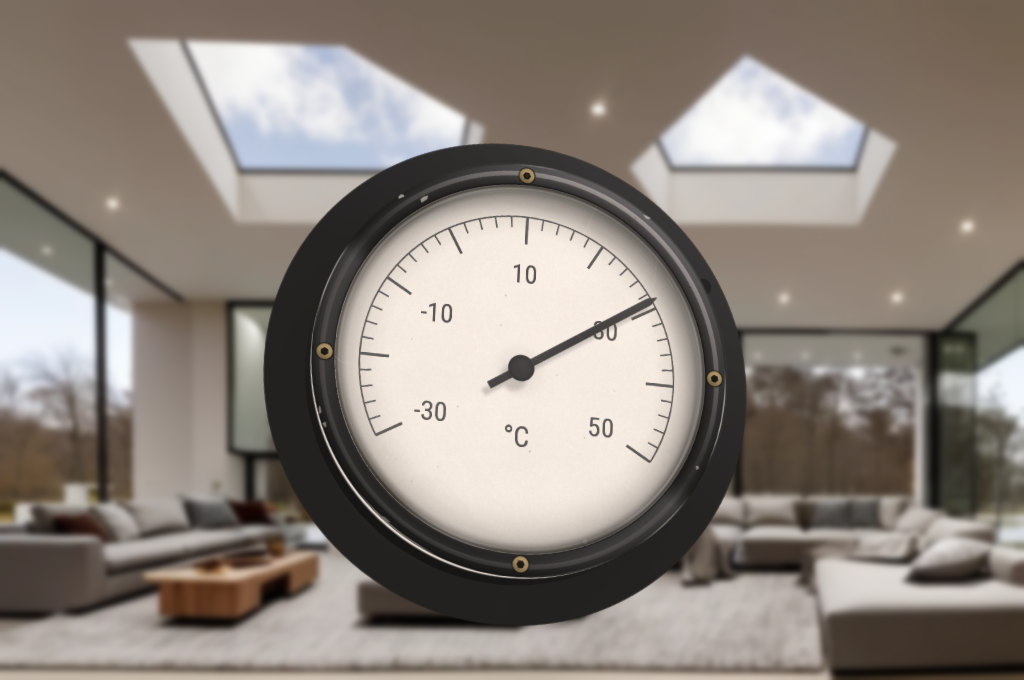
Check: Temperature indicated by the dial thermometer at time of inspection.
29 °C
